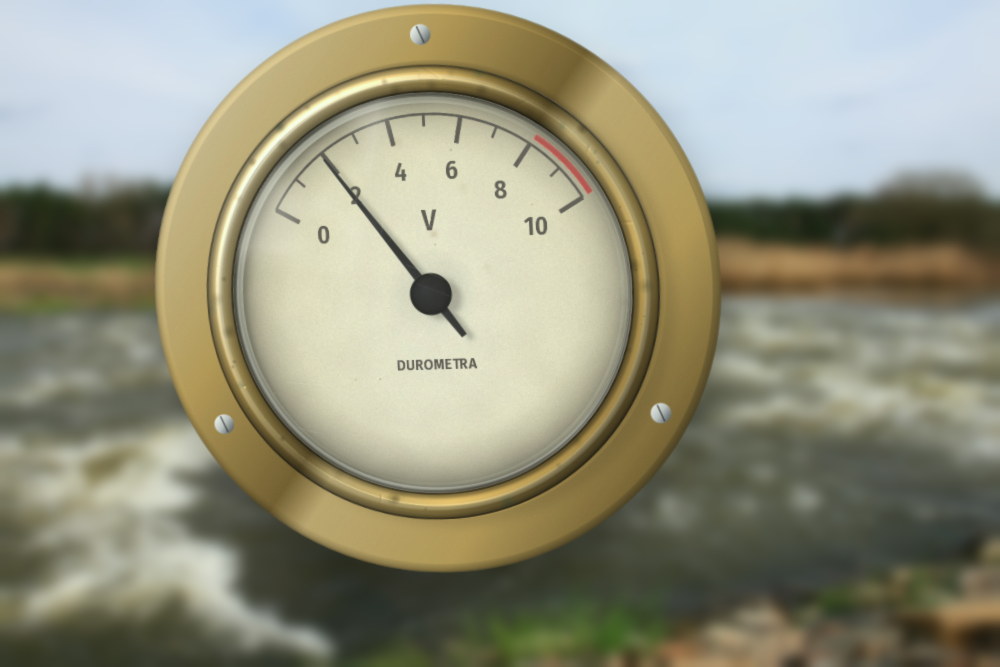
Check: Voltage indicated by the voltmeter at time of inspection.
2 V
